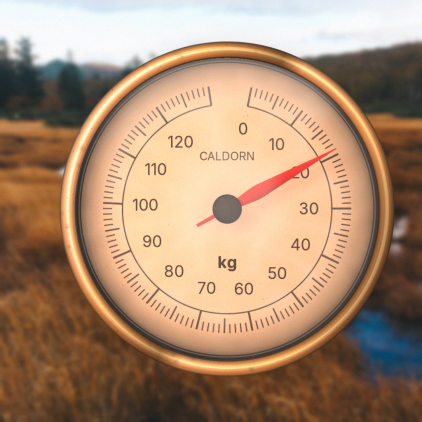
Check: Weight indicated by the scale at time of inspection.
19 kg
